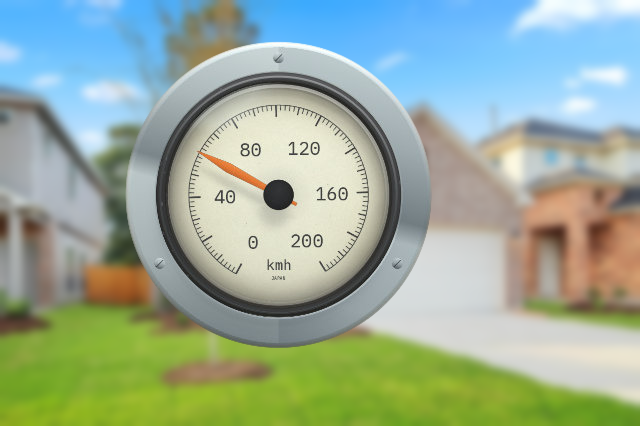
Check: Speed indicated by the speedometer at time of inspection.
60 km/h
